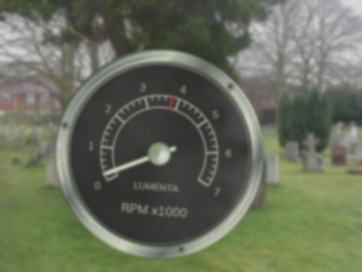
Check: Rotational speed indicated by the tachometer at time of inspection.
200 rpm
